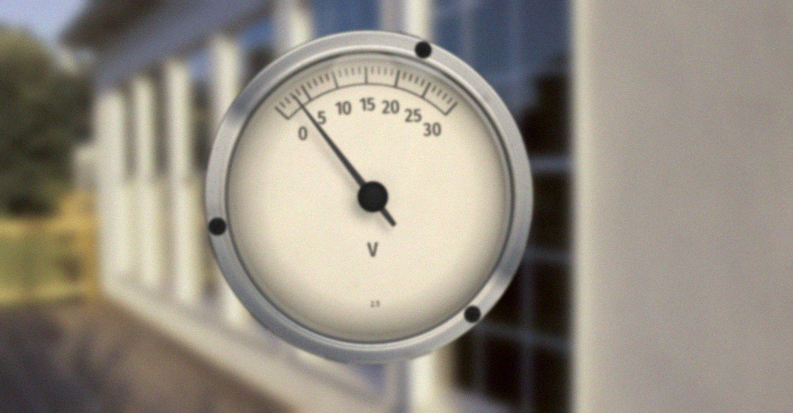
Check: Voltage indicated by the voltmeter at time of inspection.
3 V
